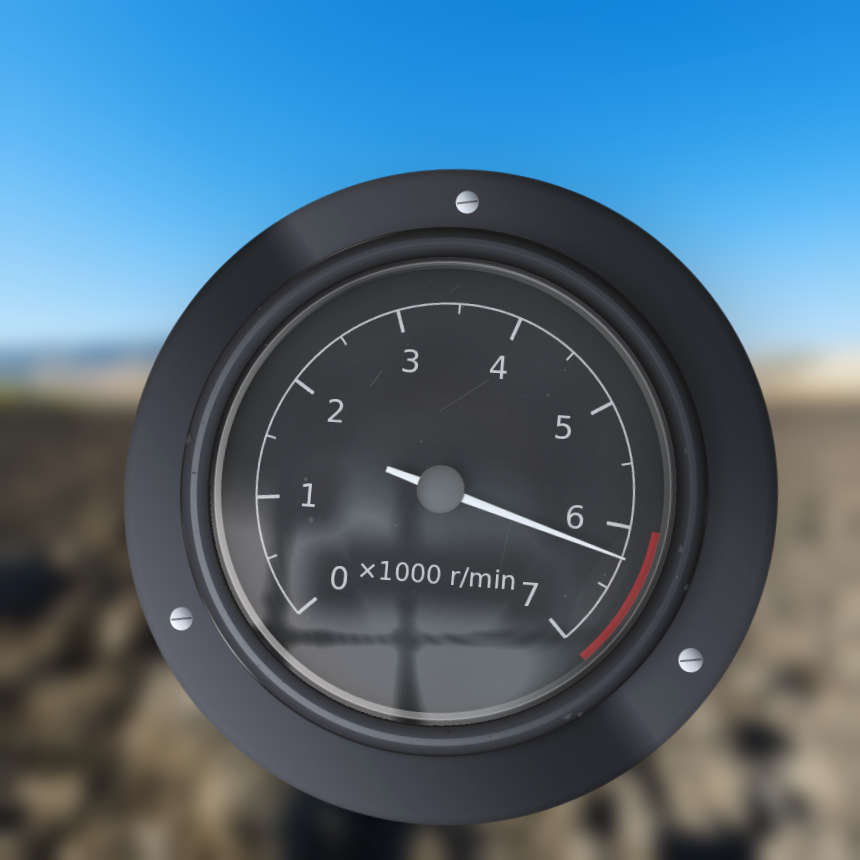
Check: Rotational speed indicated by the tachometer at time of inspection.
6250 rpm
